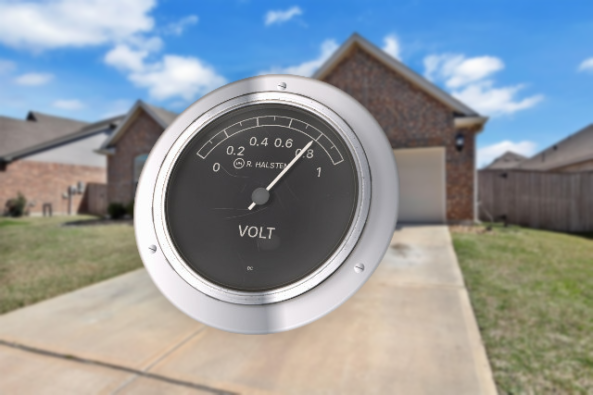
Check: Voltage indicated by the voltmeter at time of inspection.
0.8 V
